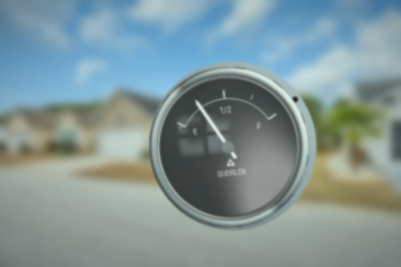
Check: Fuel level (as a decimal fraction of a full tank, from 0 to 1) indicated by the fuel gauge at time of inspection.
0.25
